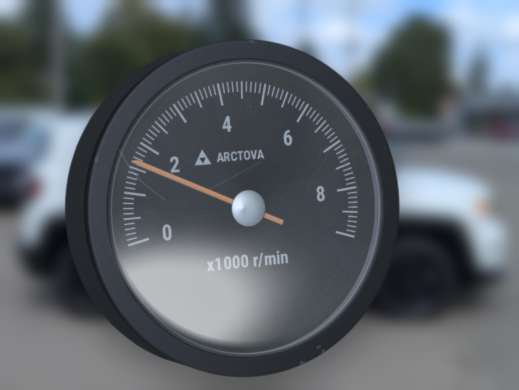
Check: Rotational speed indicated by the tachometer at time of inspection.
1600 rpm
